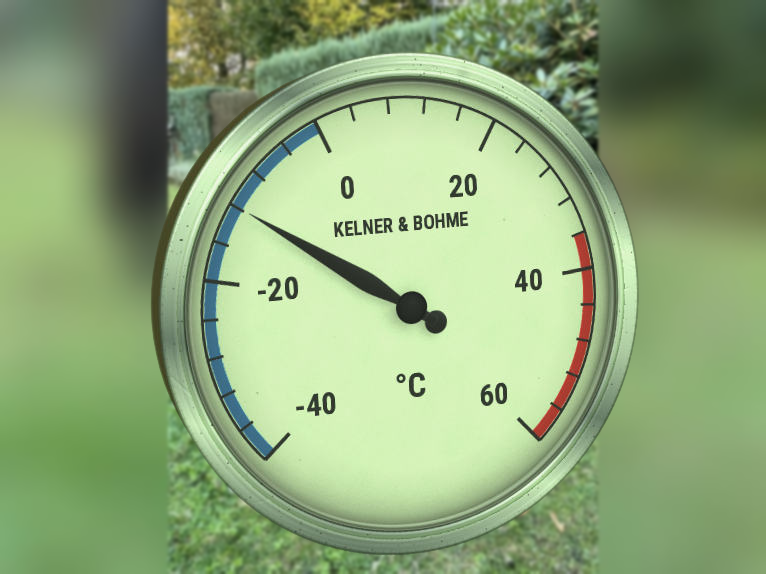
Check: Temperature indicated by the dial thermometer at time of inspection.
-12 °C
